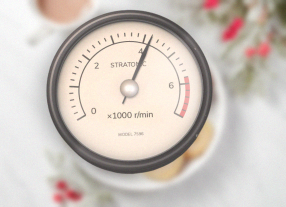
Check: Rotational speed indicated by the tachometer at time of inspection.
4200 rpm
